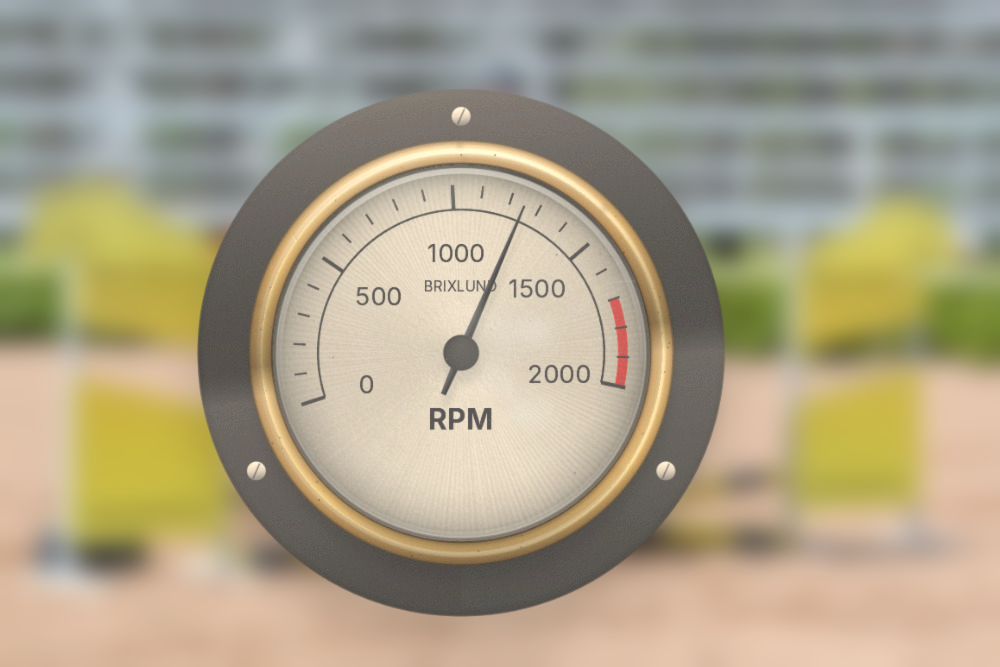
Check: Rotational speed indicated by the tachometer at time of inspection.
1250 rpm
